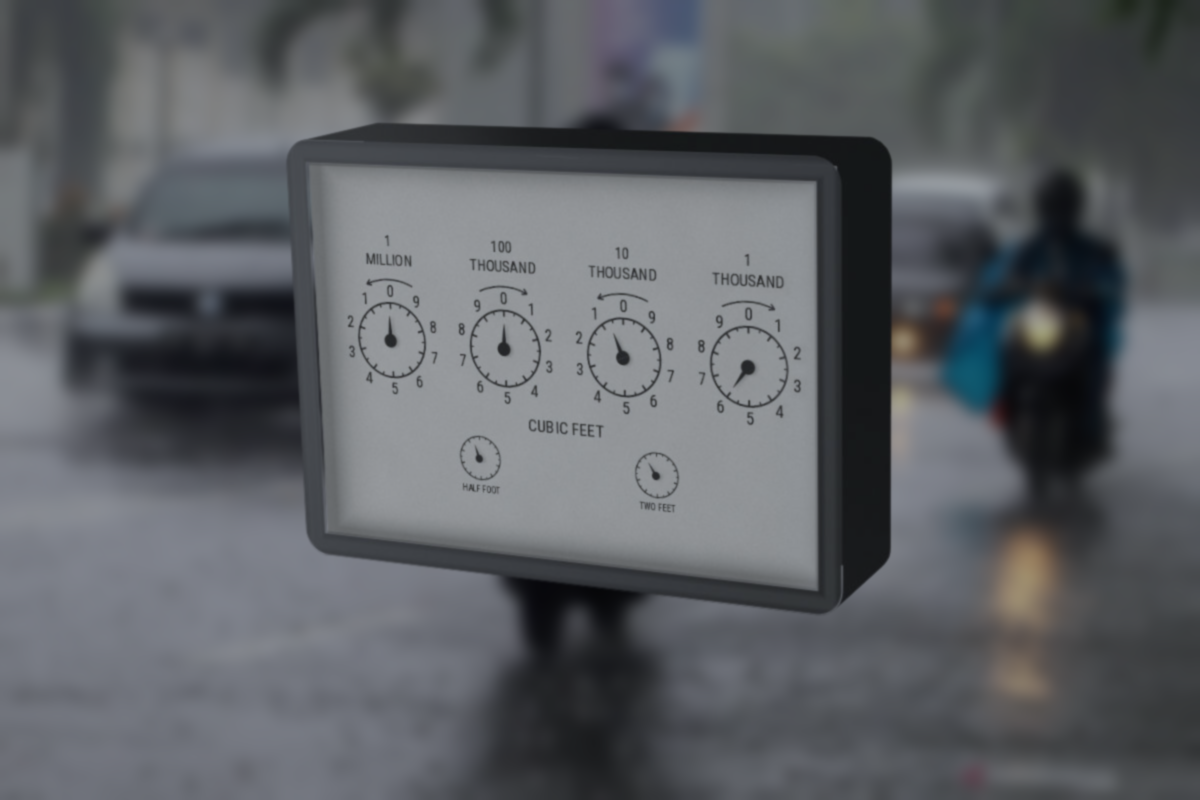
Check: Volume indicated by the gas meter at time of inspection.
600 ft³
